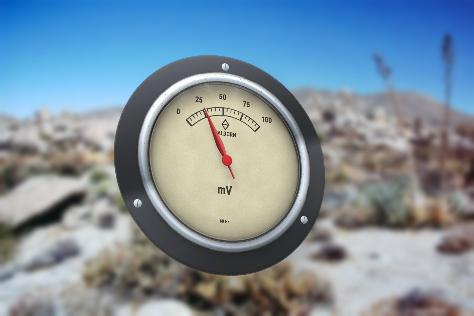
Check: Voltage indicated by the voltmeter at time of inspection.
25 mV
